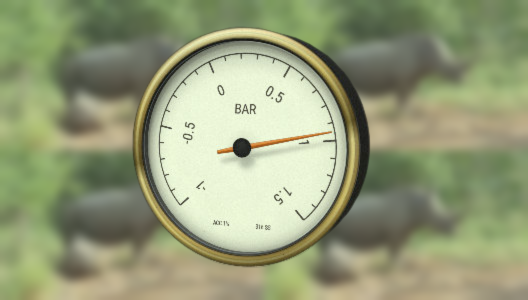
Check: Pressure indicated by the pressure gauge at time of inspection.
0.95 bar
